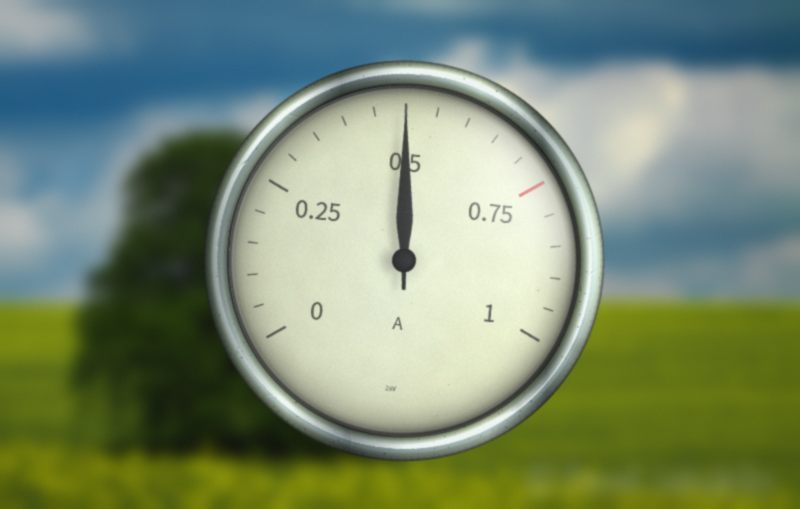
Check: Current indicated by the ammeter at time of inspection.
0.5 A
